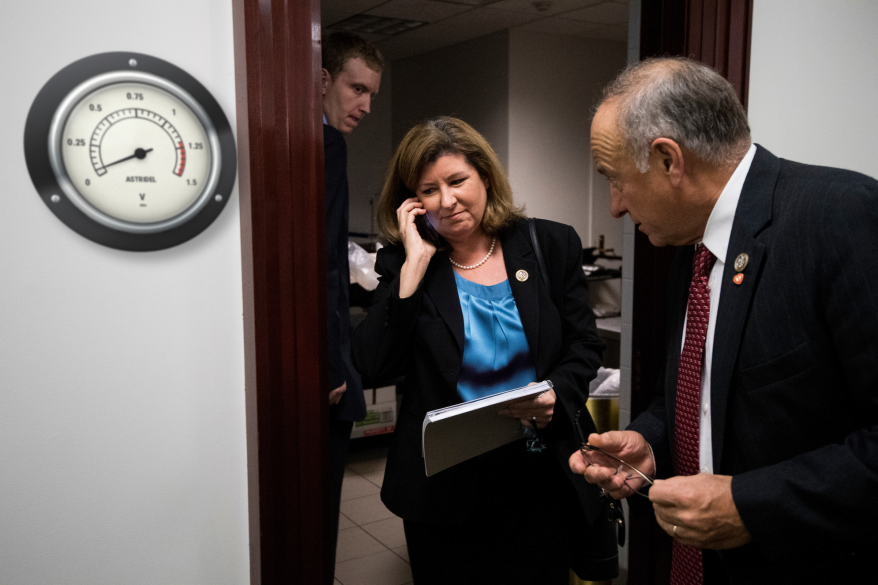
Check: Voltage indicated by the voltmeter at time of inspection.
0.05 V
